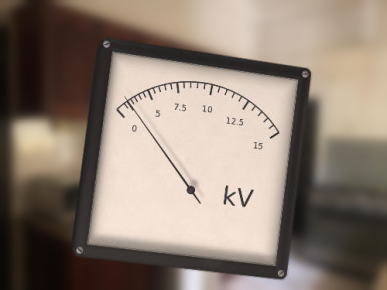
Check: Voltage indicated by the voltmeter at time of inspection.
2.5 kV
